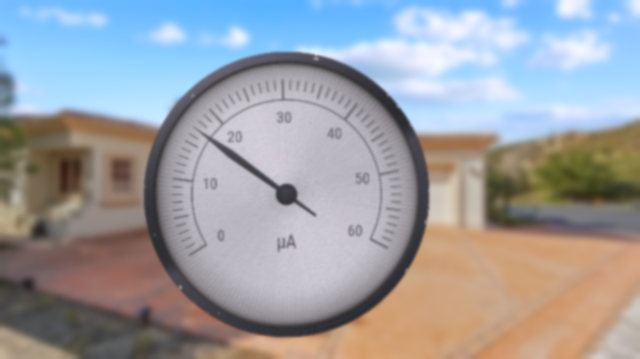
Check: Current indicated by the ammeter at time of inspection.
17 µA
